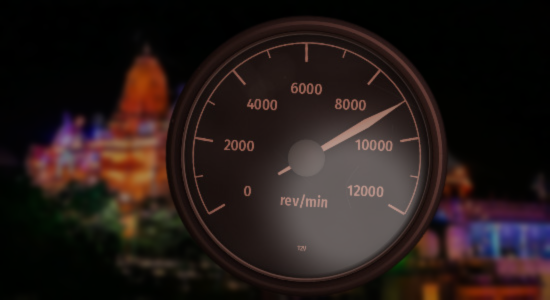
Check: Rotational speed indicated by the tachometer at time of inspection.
9000 rpm
